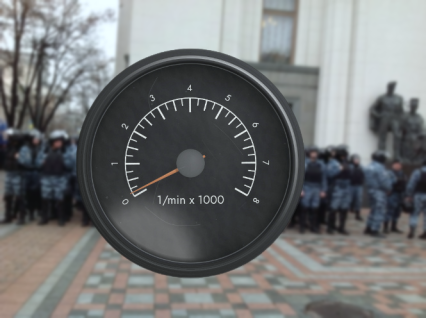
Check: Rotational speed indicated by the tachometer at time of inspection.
125 rpm
